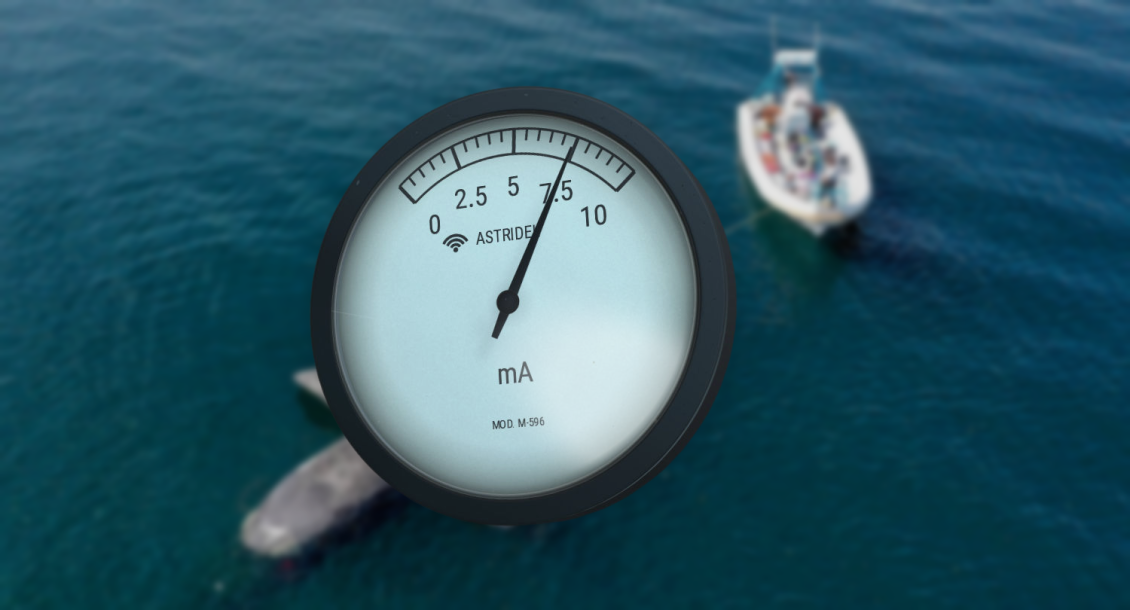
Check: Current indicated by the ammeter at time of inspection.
7.5 mA
